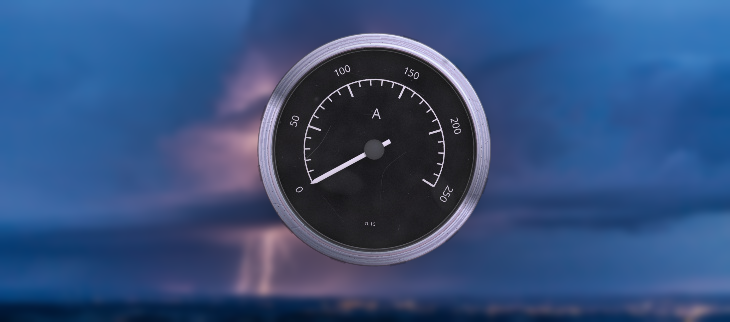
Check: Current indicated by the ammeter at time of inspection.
0 A
